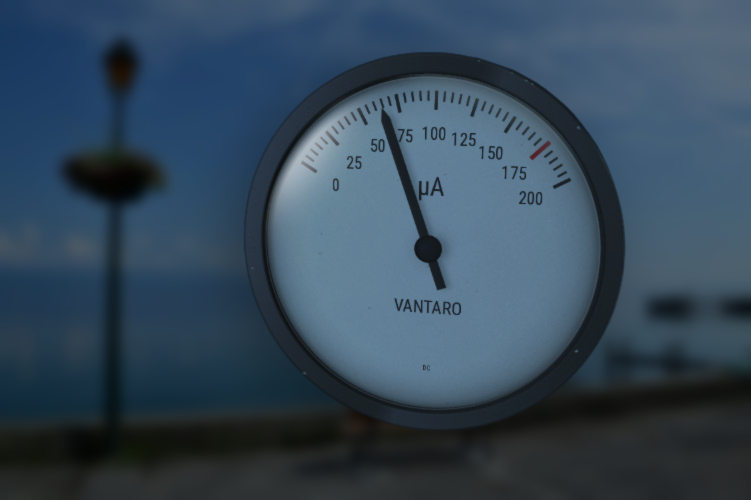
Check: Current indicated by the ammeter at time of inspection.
65 µA
